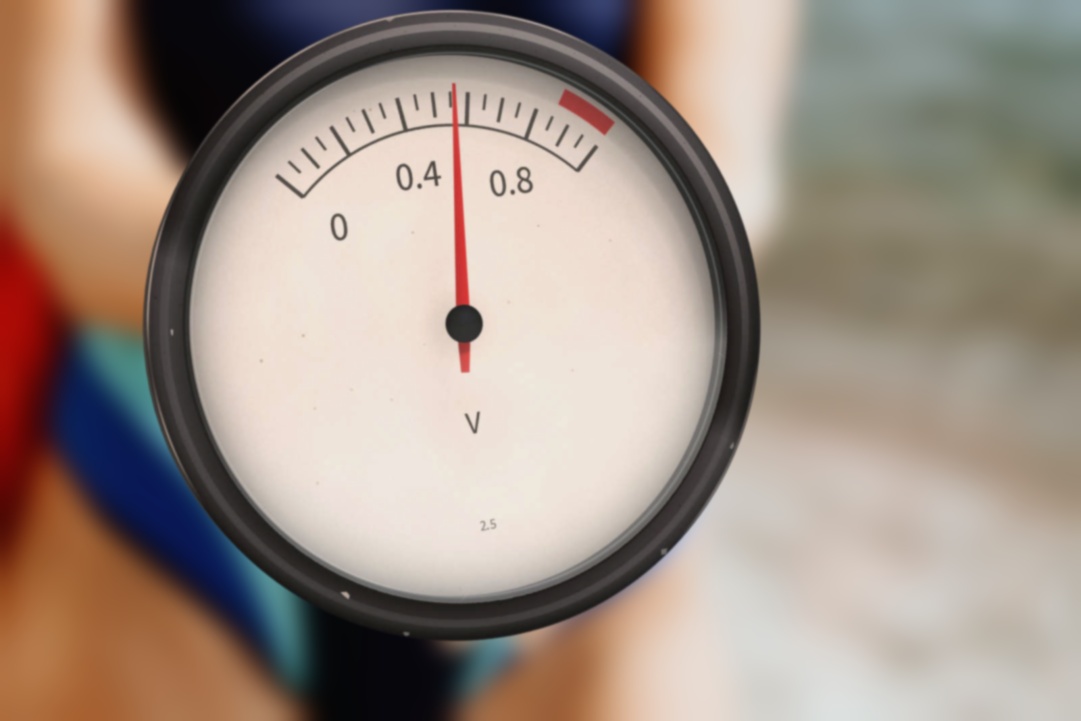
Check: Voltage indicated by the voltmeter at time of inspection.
0.55 V
